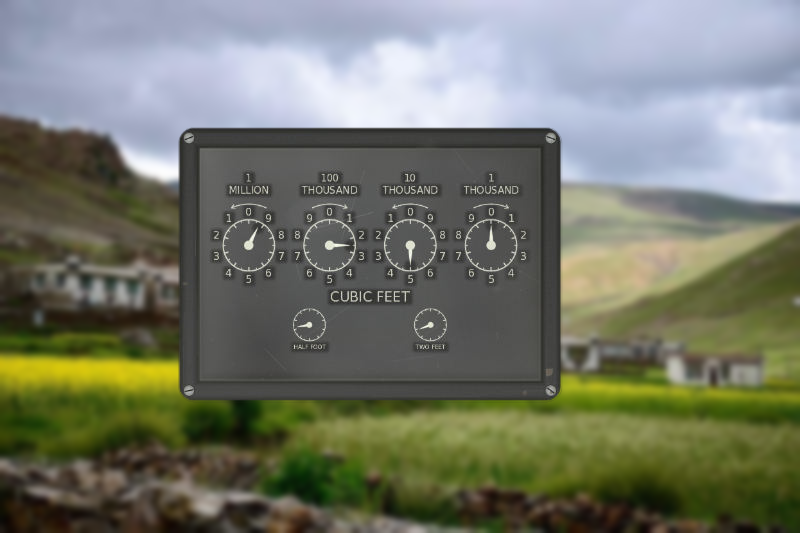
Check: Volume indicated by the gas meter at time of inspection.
925000 ft³
